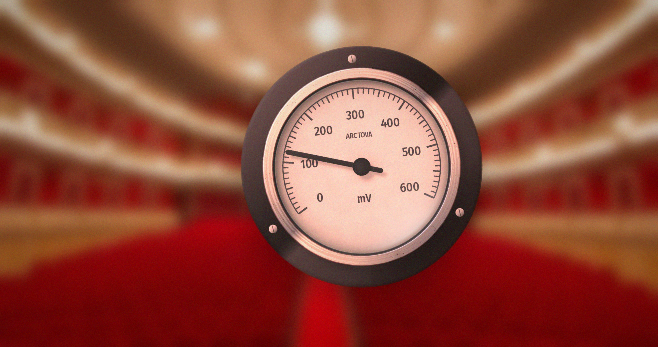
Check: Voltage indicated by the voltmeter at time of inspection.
120 mV
